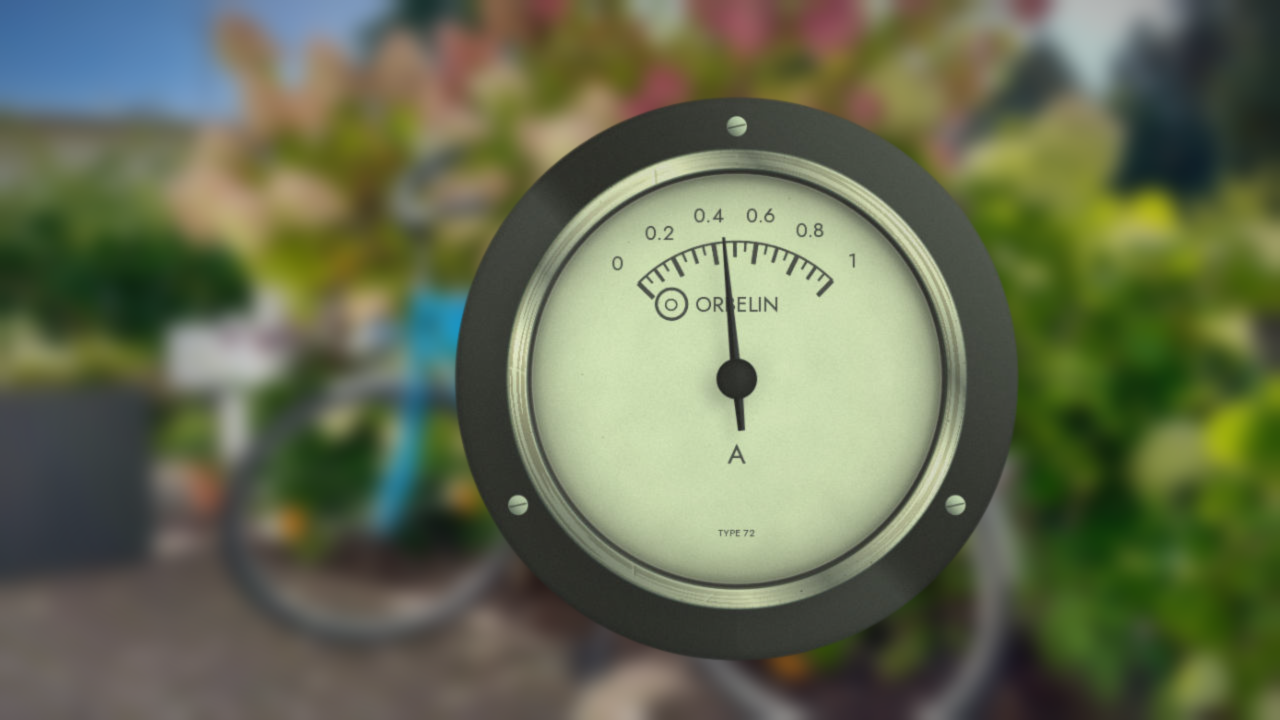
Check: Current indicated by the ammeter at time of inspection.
0.45 A
